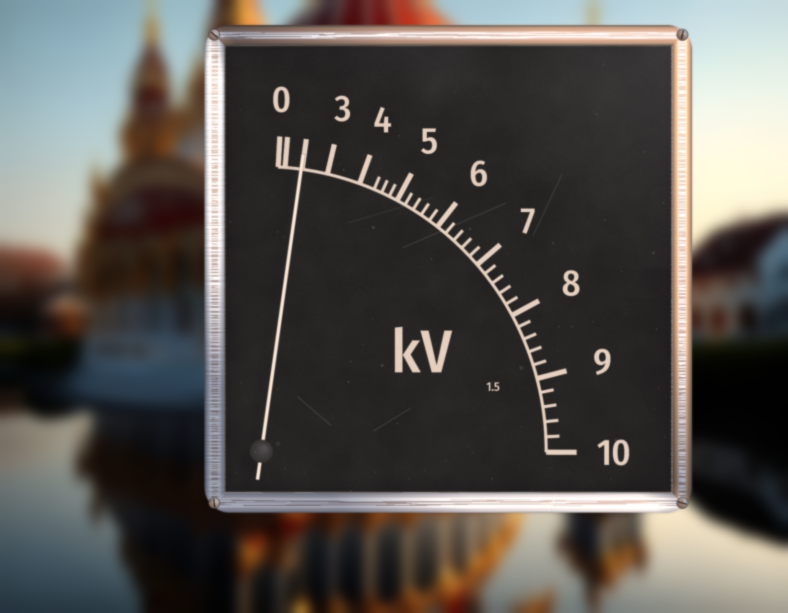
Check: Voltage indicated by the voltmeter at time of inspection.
2 kV
